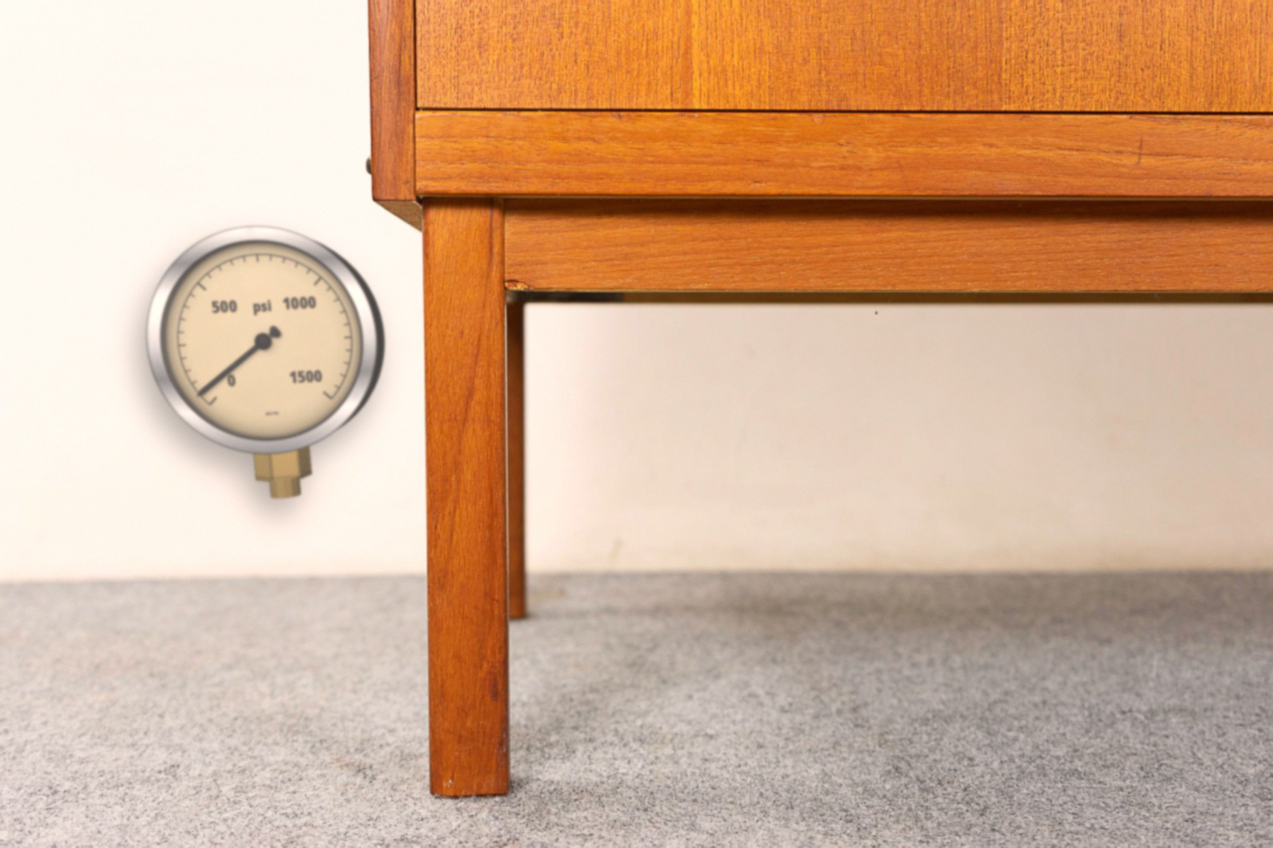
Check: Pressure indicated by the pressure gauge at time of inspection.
50 psi
